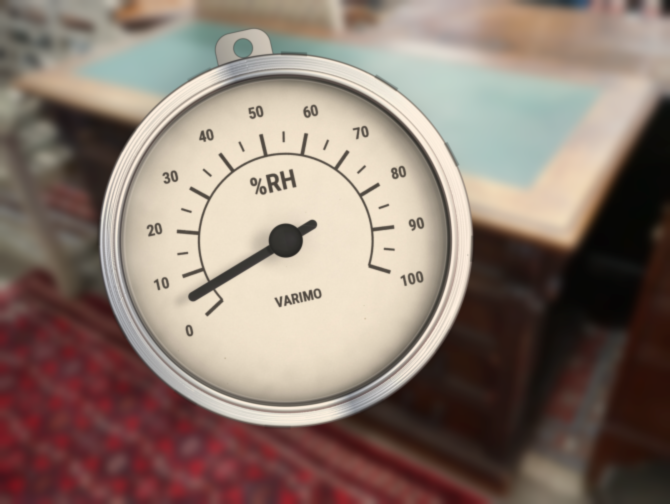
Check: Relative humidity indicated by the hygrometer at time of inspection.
5 %
